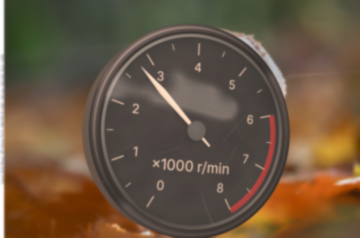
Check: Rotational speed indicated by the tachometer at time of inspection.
2750 rpm
